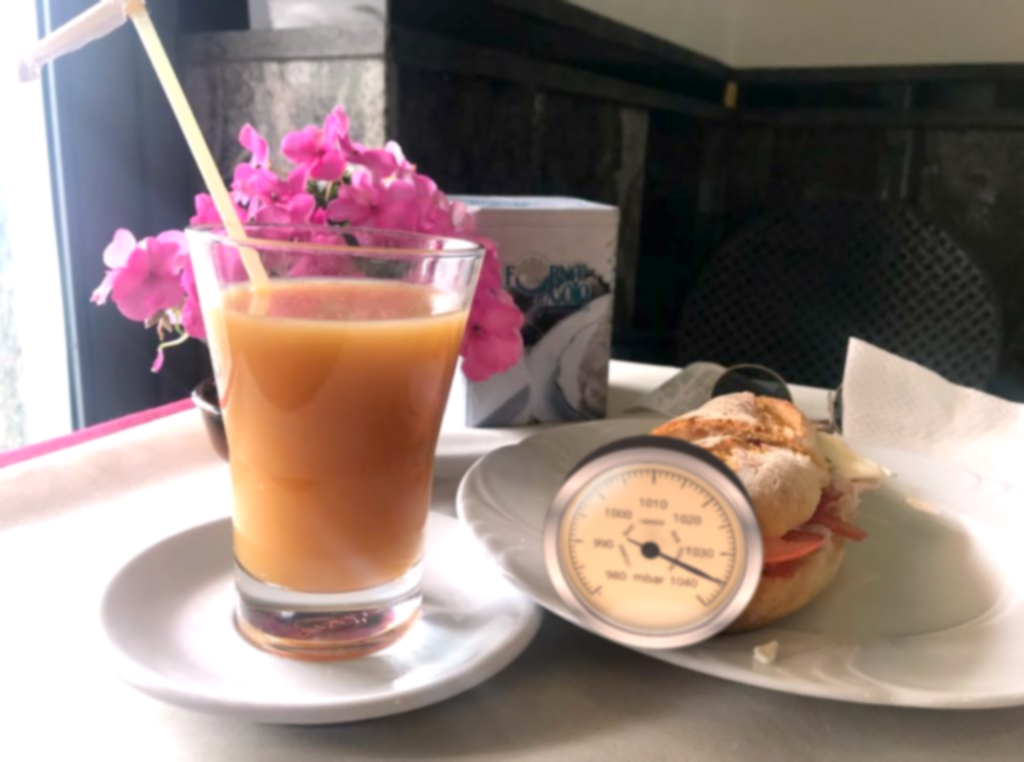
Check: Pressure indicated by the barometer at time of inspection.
1035 mbar
